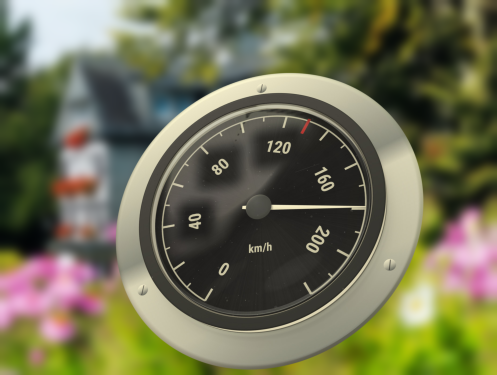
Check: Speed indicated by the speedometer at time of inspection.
180 km/h
